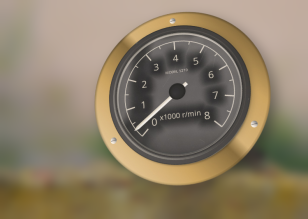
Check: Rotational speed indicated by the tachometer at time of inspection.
250 rpm
